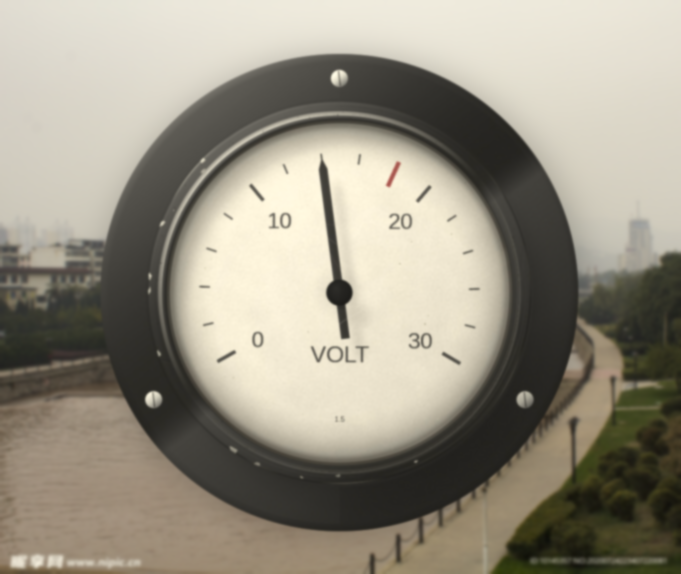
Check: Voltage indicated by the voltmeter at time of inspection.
14 V
